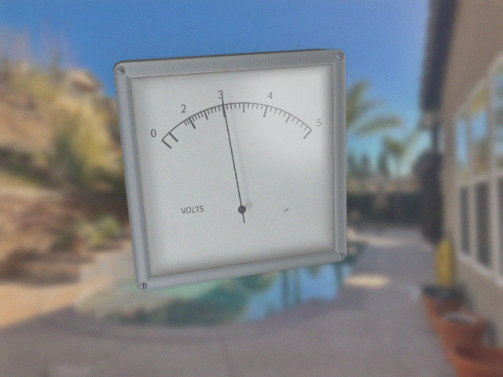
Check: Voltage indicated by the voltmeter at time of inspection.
3 V
